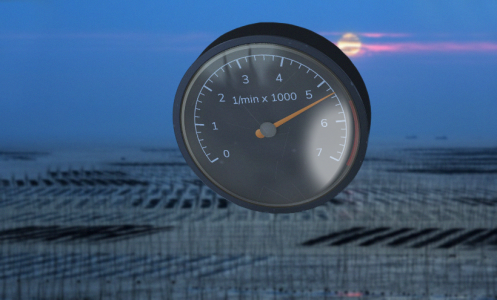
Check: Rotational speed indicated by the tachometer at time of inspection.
5300 rpm
